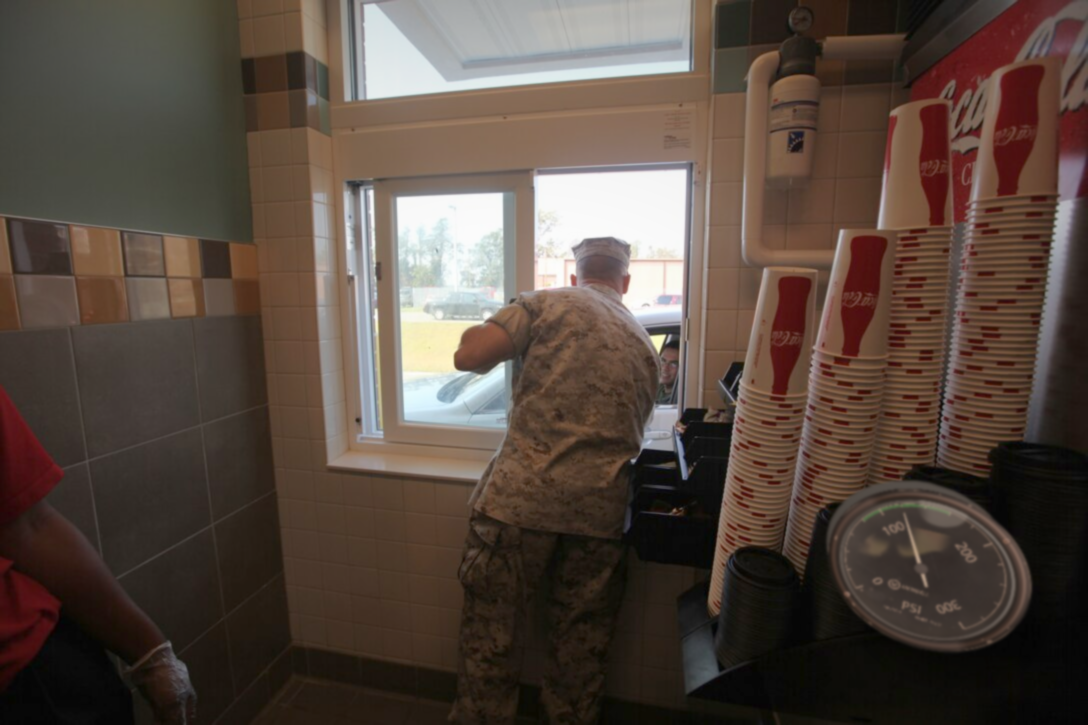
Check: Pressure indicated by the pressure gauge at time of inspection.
120 psi
